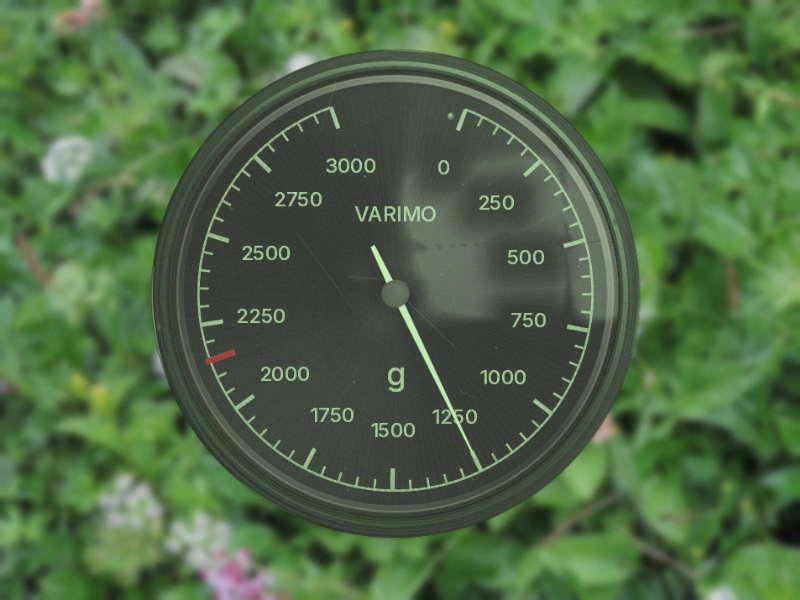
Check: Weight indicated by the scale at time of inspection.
1250 g
